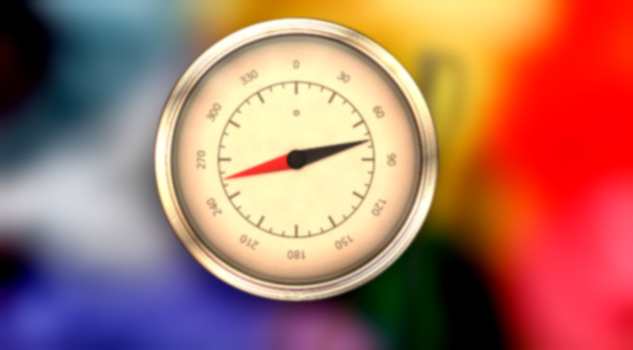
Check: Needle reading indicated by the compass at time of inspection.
255 °
